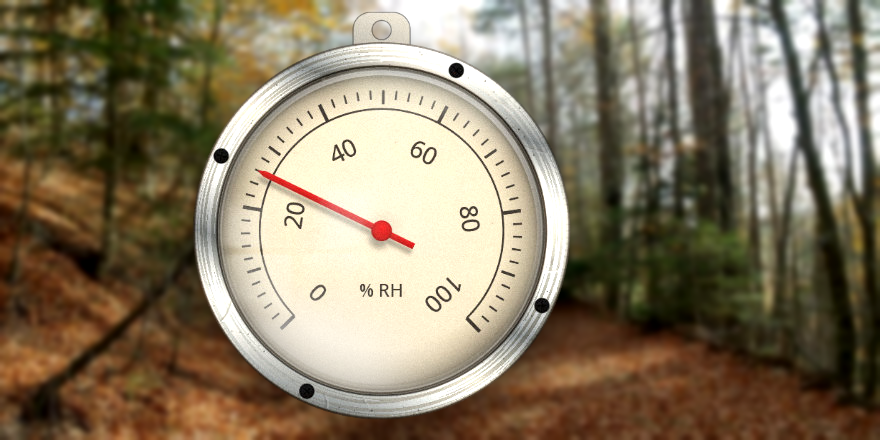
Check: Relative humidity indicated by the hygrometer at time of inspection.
26 %
